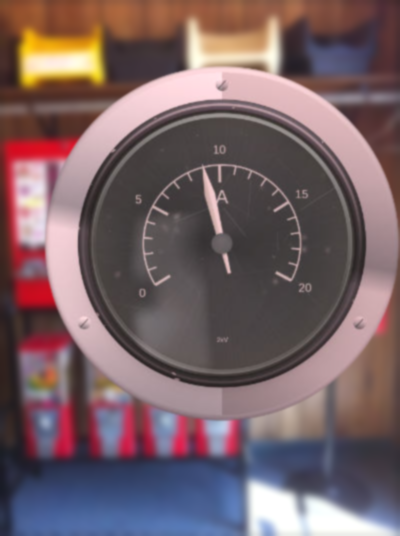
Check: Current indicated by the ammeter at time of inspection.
9 A
